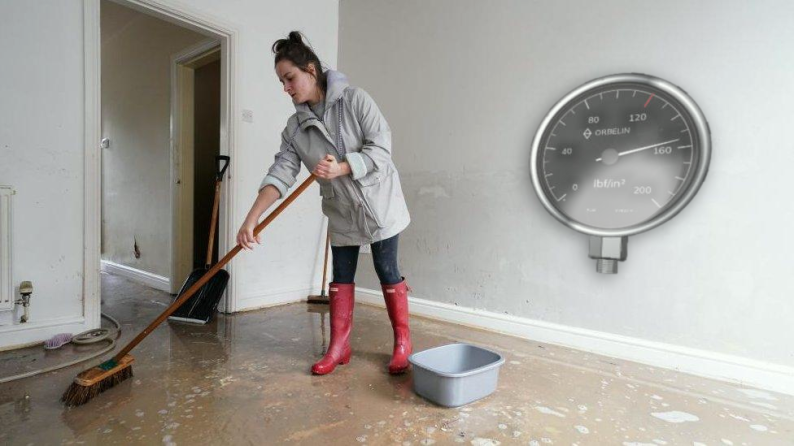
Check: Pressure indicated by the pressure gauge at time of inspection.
155 psi
